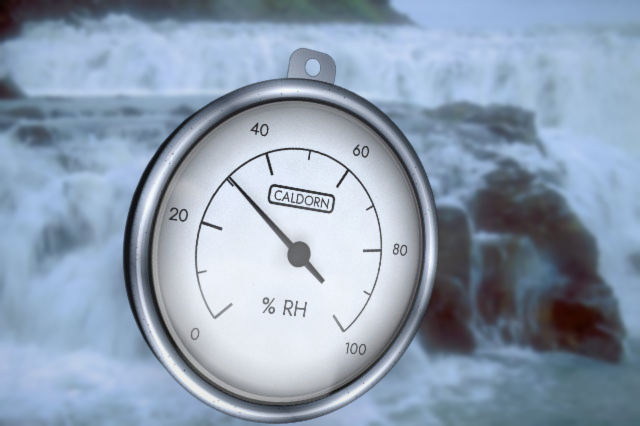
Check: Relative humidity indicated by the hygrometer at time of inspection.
30 %
